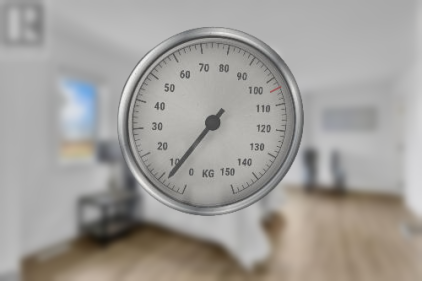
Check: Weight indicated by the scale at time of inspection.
8 kg
